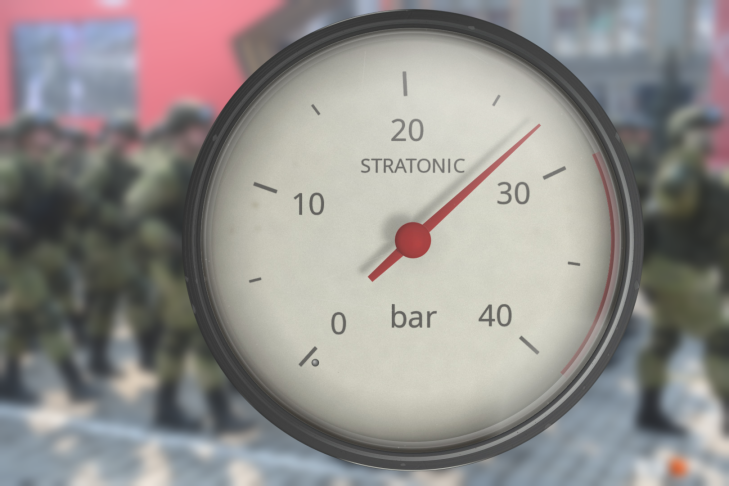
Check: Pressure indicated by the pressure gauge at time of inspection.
27.5 bar
